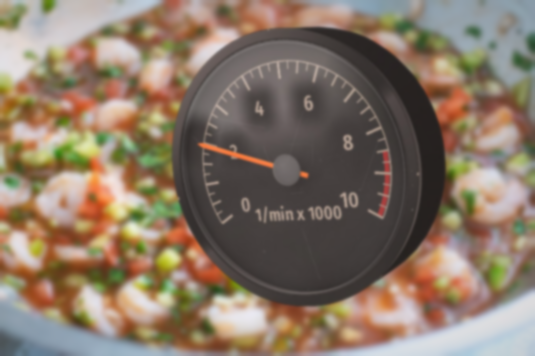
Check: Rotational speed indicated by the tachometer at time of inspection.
2000 rpm
